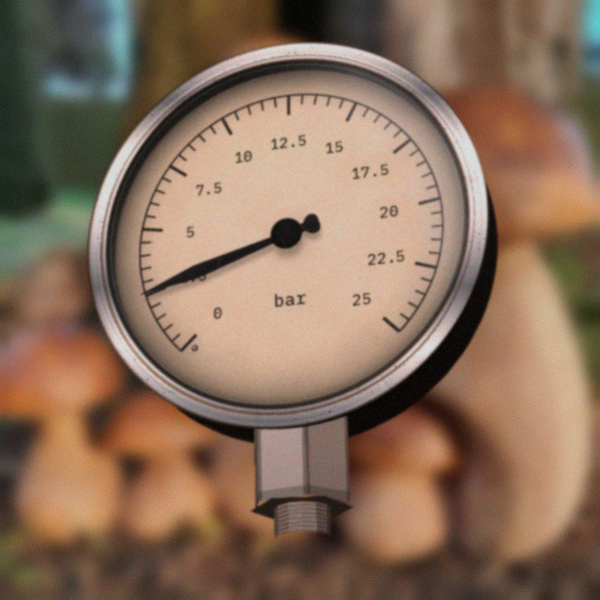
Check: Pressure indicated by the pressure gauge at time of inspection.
2.5 bar
